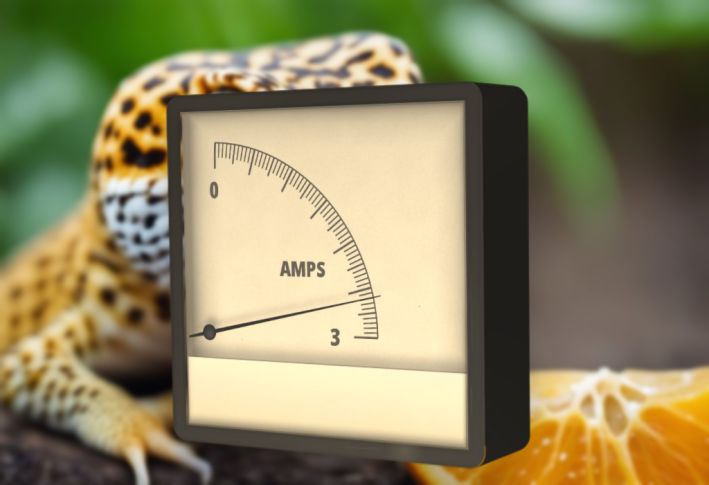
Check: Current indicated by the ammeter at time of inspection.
2.6 A
